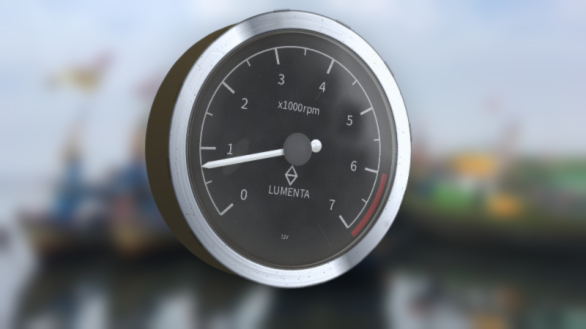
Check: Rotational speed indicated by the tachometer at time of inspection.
750 rpm
